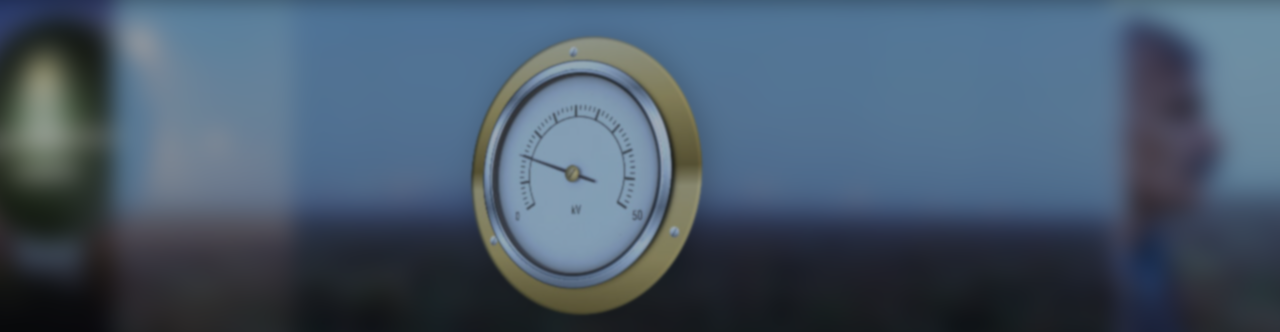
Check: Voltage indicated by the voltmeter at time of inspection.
10 kV
